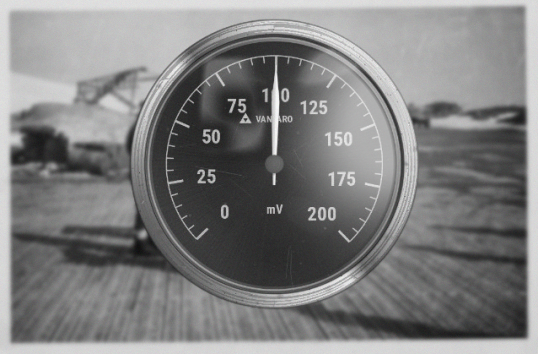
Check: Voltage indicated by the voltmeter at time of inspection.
100 mV
